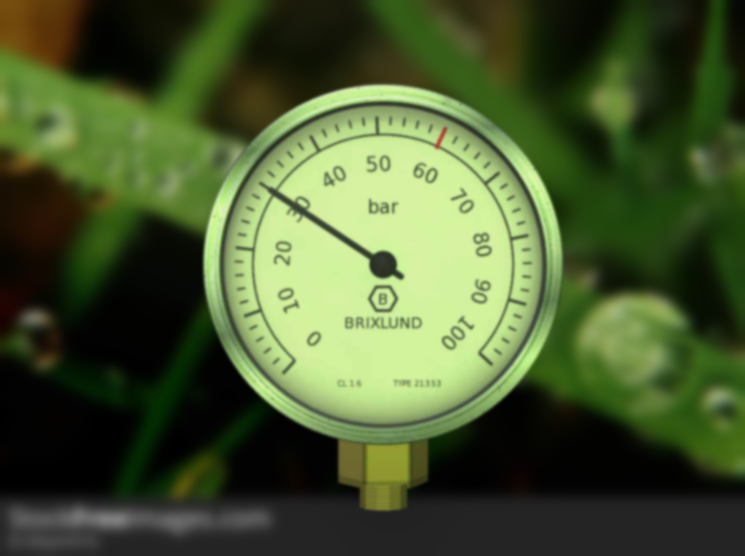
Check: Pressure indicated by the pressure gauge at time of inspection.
30 bar
